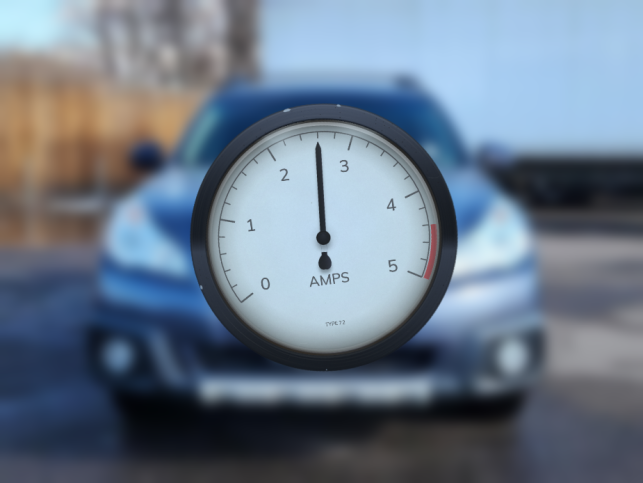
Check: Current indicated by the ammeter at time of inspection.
2.6 A
